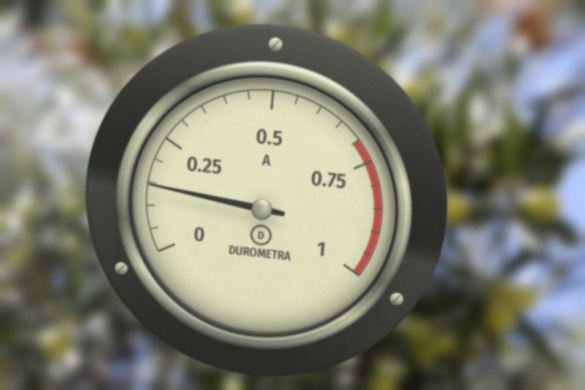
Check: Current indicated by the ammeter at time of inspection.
0.15 A
